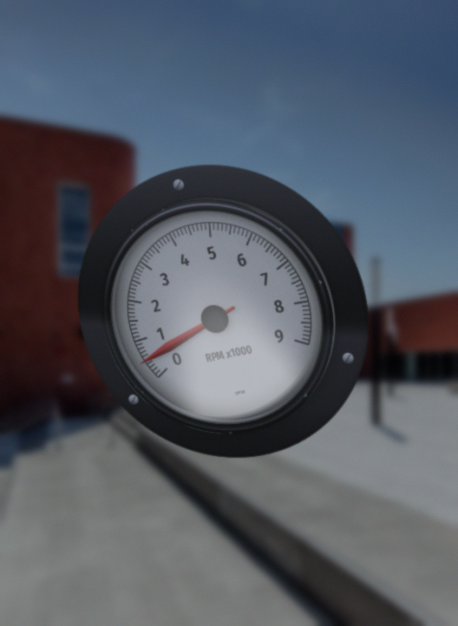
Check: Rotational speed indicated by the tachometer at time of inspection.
500 rpm
